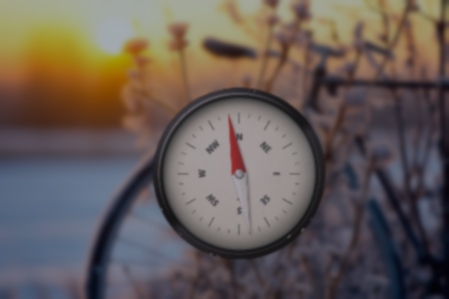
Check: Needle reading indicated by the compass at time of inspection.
350 °
